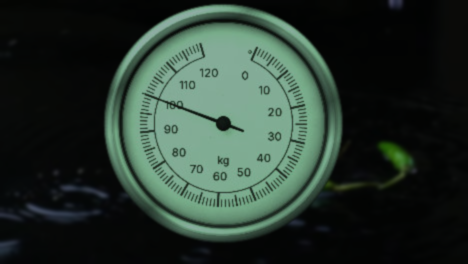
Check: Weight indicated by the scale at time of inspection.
100 kg
